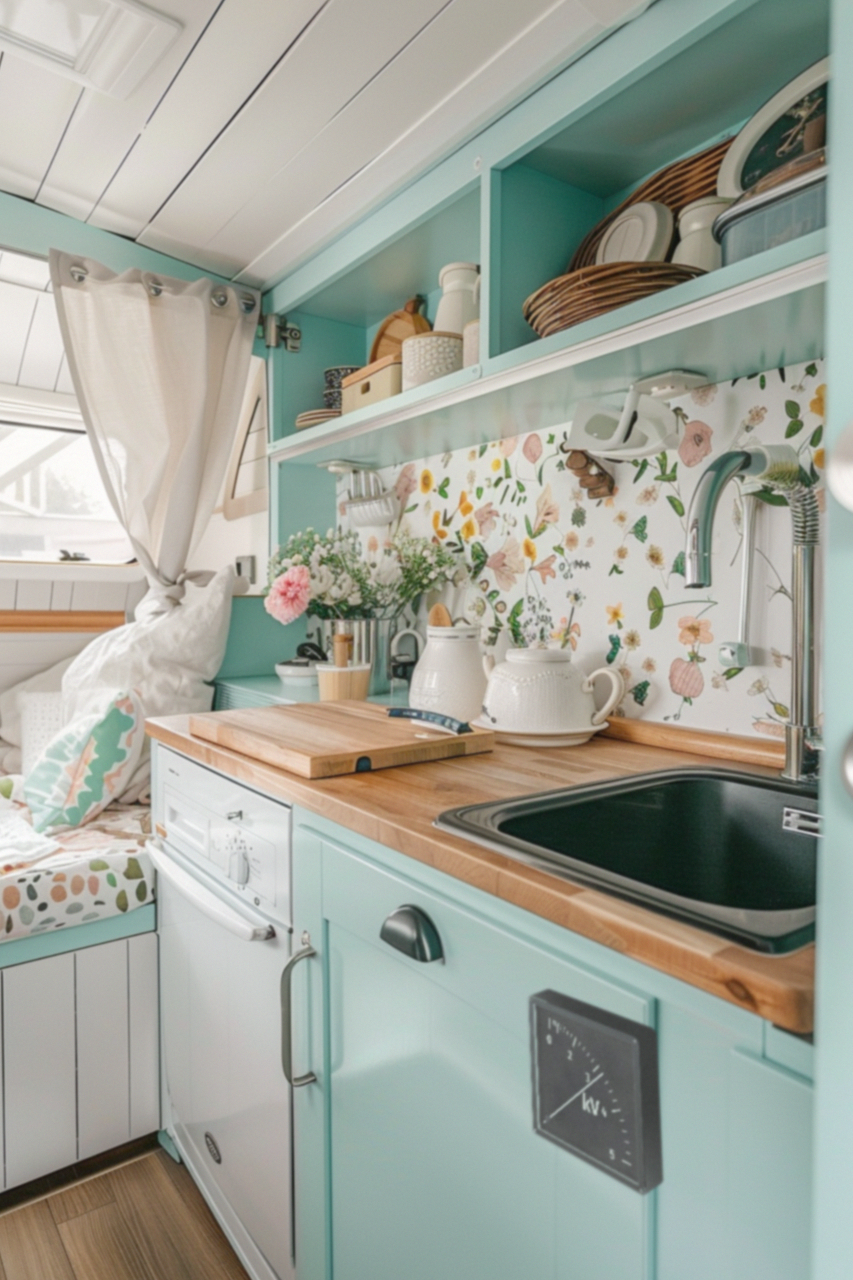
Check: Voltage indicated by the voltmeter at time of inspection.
3.2 kV
